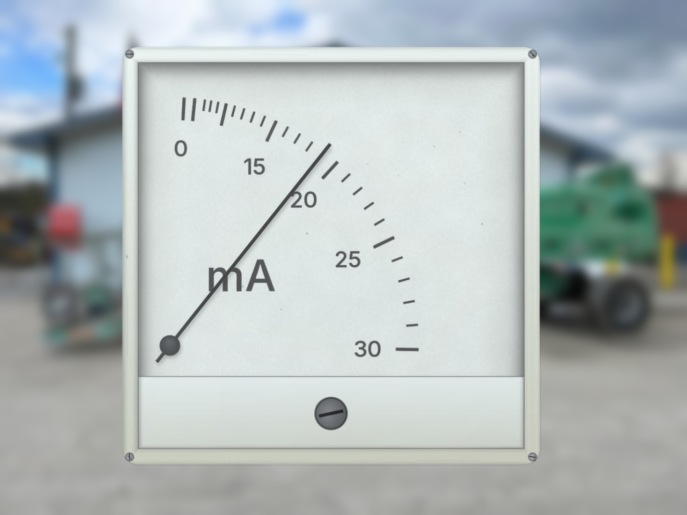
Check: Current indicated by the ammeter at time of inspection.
19 mA
